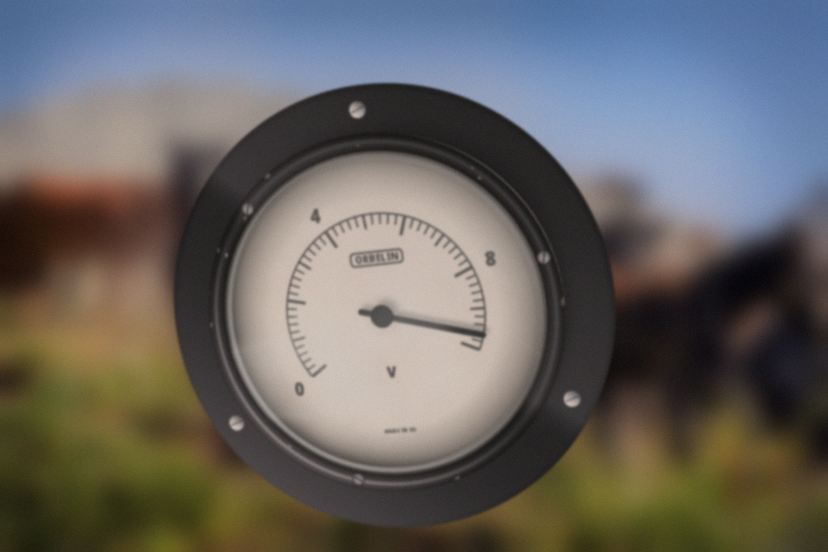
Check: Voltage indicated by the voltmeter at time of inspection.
9.6 V
